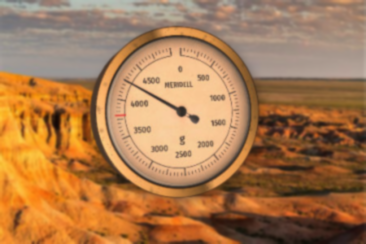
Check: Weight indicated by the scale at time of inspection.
4250 g
